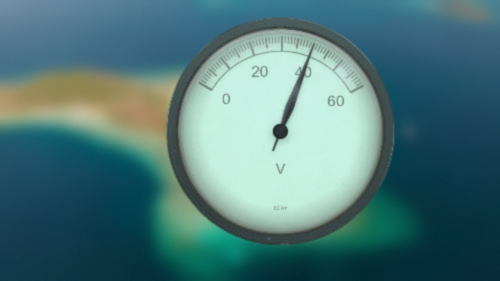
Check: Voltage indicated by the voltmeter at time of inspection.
40 V
